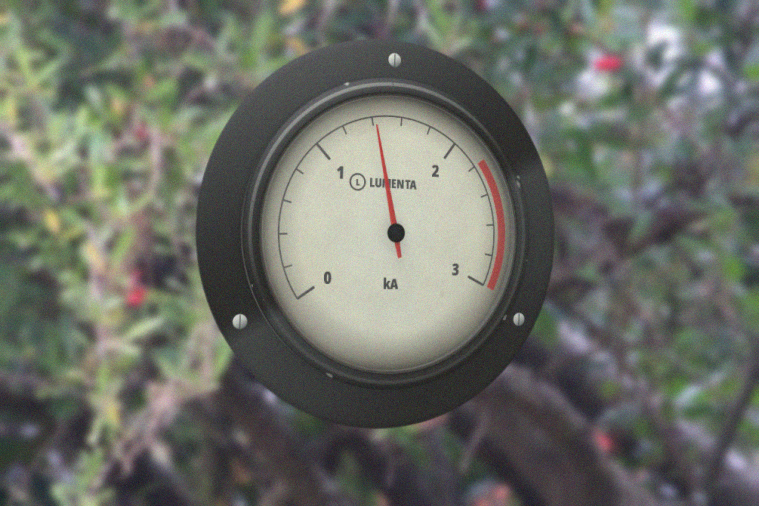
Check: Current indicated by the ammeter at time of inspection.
1.4 kA
